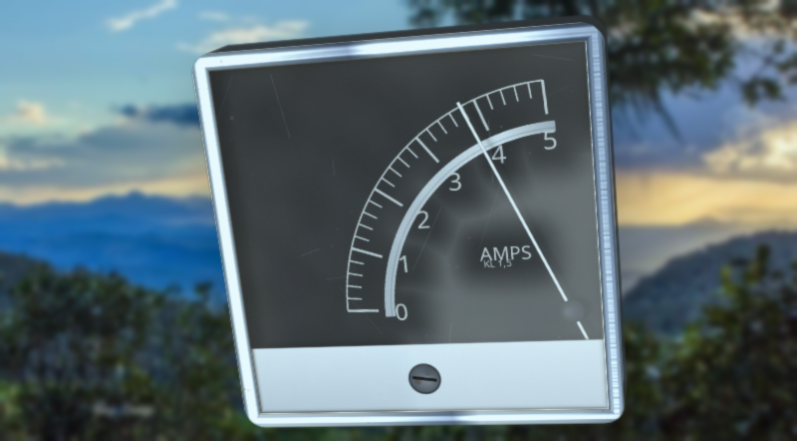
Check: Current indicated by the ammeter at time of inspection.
3.8 A
